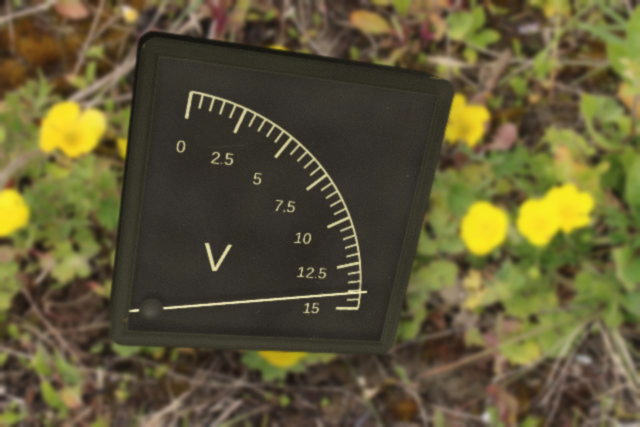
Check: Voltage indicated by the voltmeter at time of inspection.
14 V
